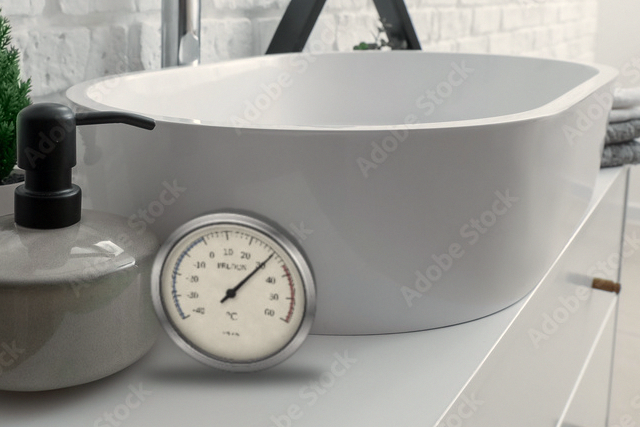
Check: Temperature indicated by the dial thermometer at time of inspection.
30 °C
